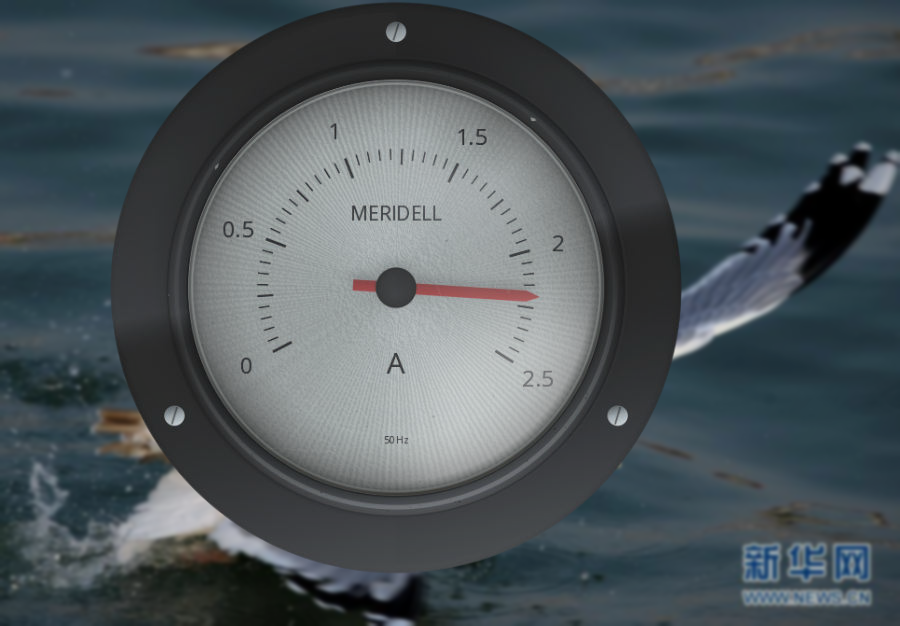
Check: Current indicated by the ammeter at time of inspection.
2.2 A
